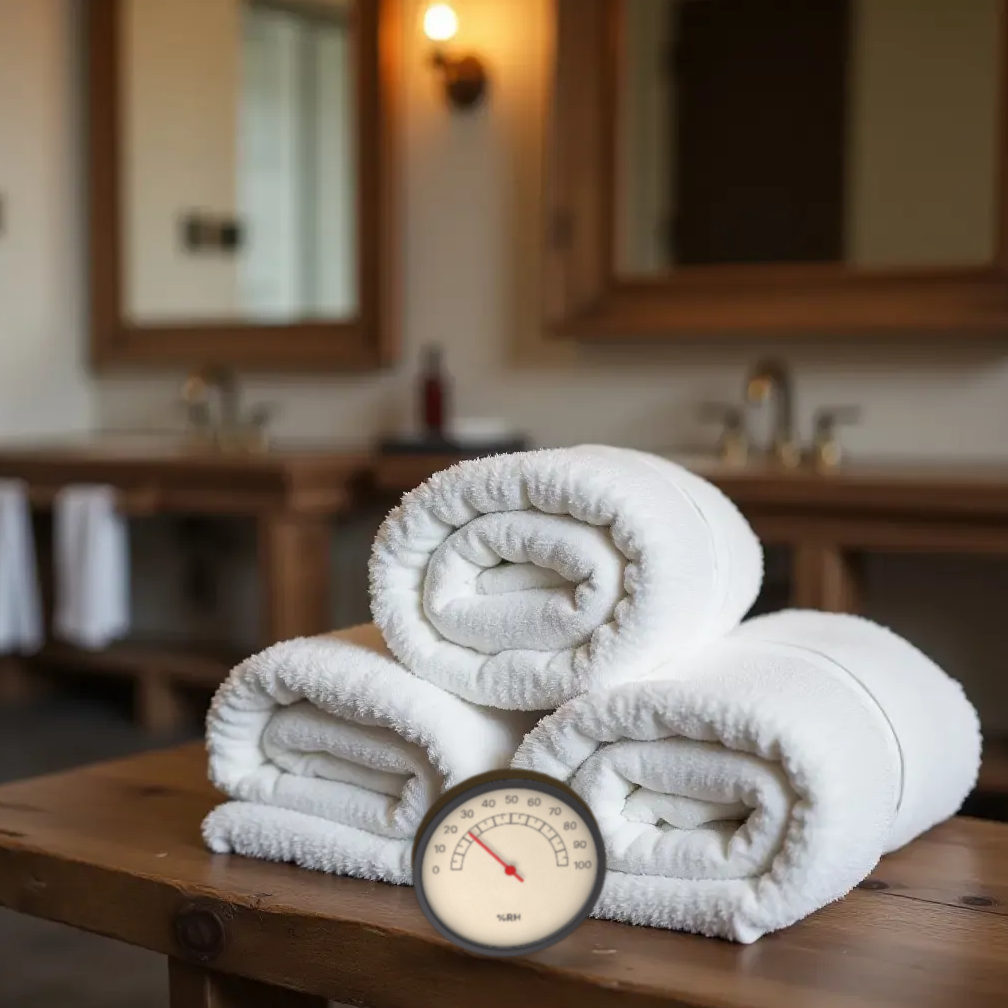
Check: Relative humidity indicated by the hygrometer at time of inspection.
25 %
